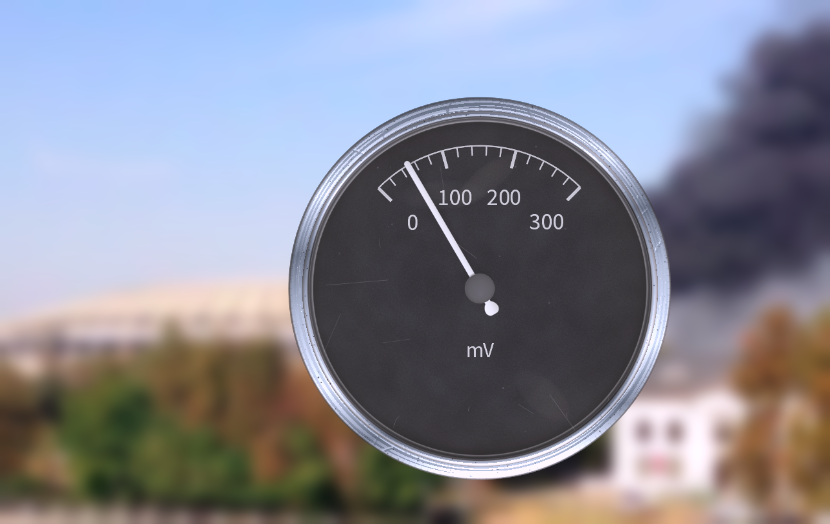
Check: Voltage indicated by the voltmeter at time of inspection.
50 mV
